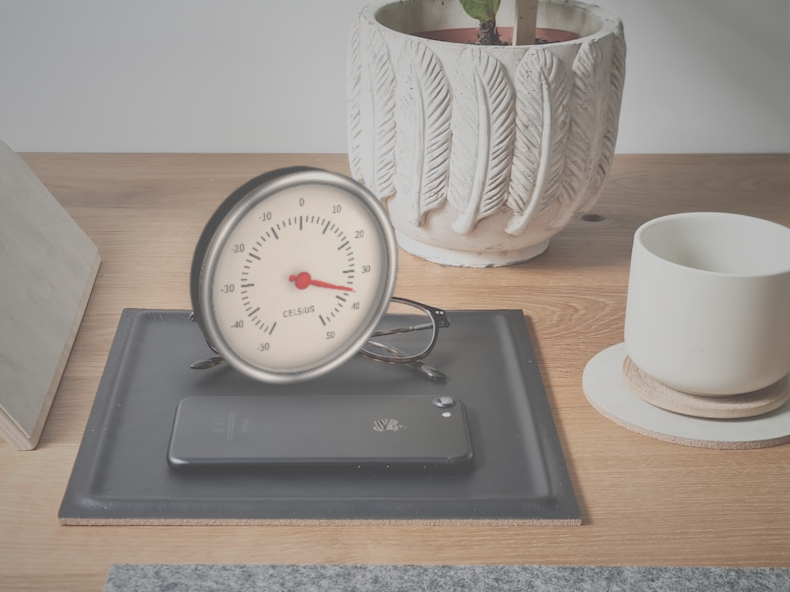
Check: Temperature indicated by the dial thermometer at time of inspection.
36 °C
